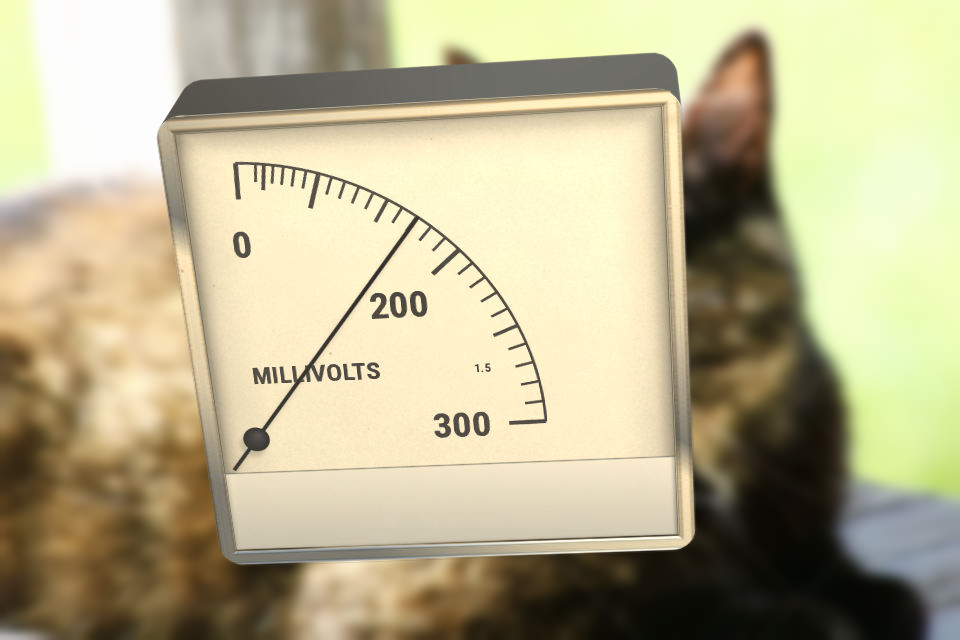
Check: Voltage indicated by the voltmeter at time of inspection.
170 mV
